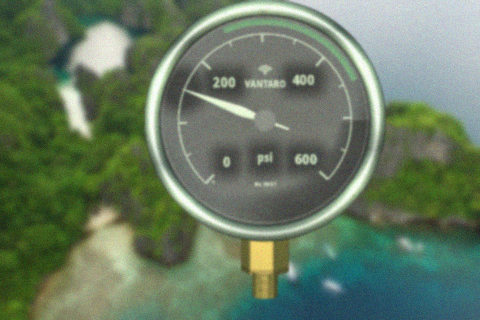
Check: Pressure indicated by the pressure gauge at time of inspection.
150 psi
